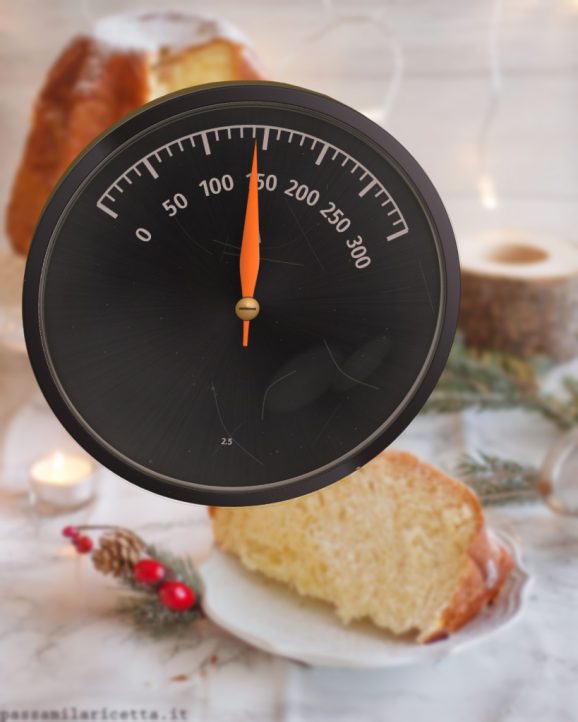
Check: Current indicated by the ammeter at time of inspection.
140 A
